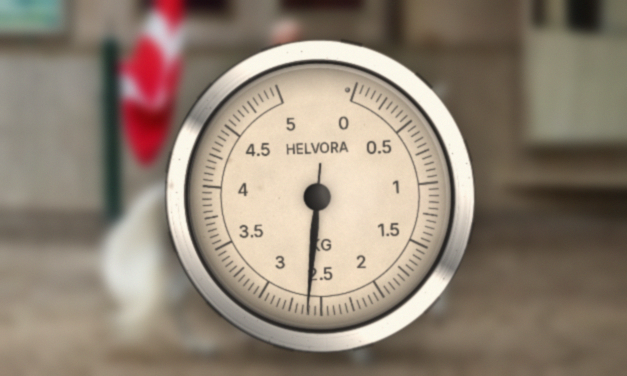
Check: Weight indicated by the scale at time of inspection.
2.6 kg
